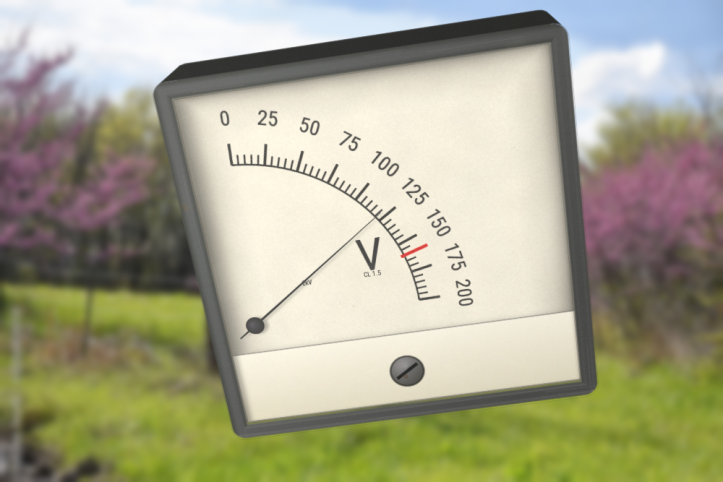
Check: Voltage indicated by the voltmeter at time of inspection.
120 V
